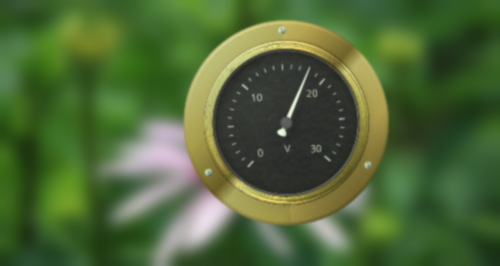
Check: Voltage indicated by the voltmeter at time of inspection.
18 V
